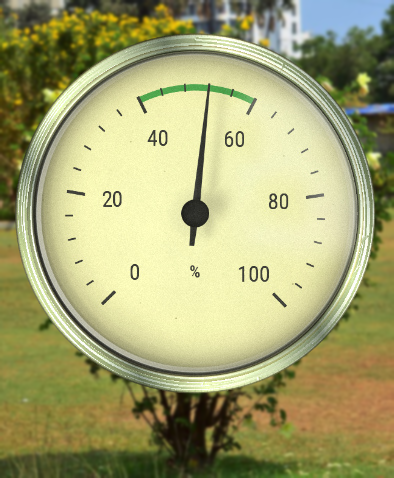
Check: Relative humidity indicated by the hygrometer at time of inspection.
52 %
